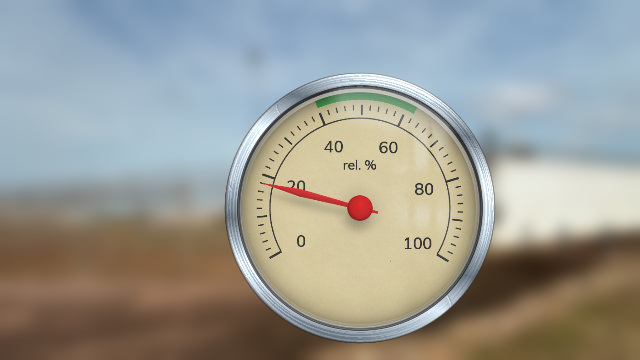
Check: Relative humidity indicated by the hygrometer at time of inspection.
18 %
